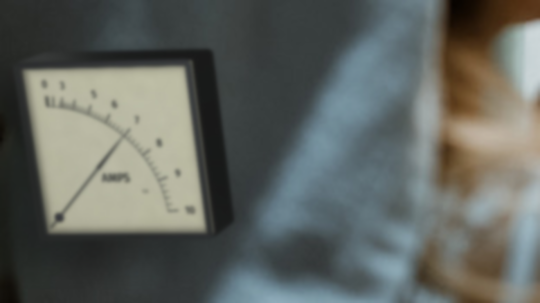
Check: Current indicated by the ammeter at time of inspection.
7 A
